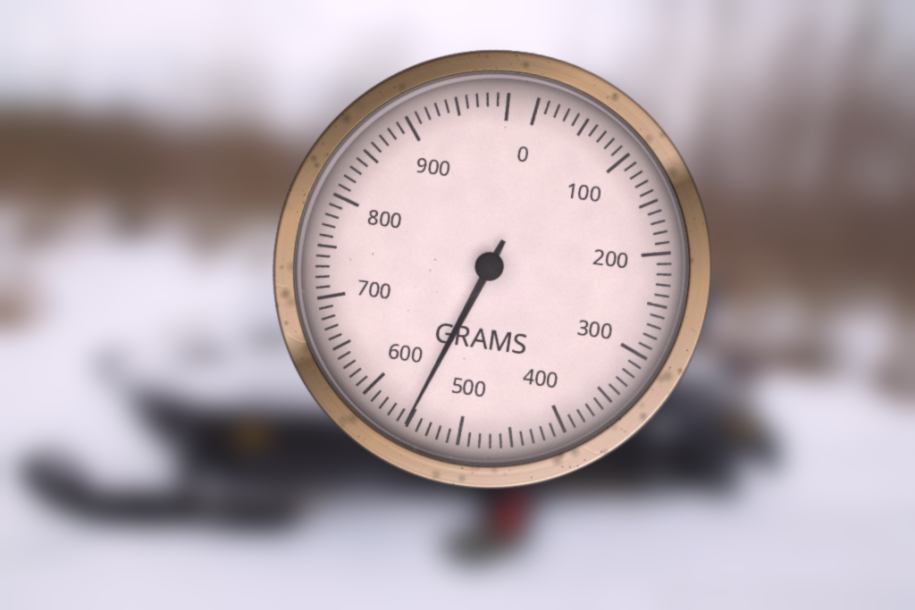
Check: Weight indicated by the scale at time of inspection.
550 g
